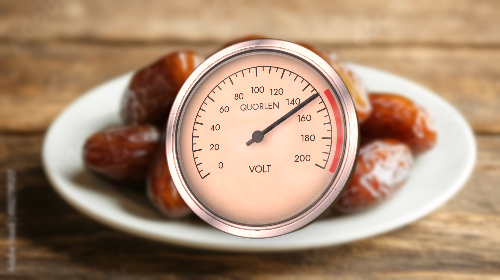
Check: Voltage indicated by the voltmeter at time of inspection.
150 V
